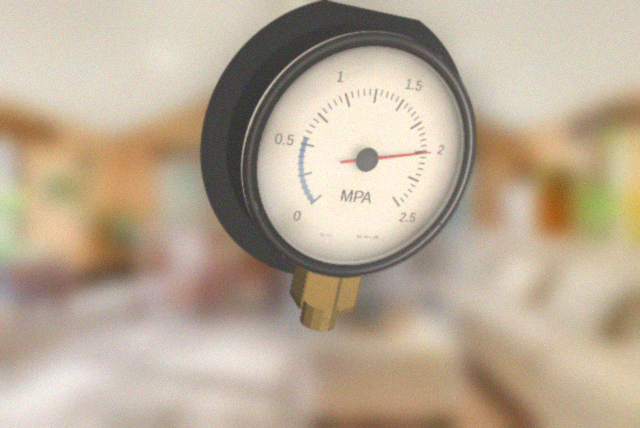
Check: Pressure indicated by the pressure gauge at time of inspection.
2 MPa
